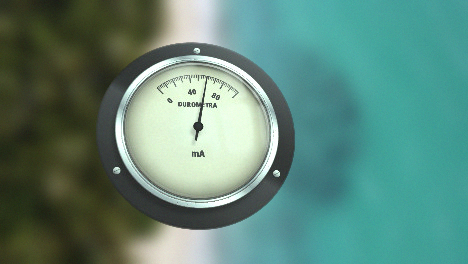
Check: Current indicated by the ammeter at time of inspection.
60 mA
